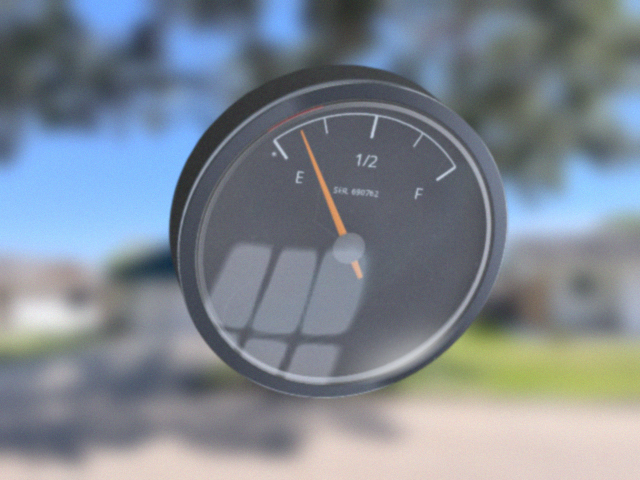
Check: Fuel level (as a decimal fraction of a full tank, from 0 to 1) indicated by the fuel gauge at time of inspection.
0.125
